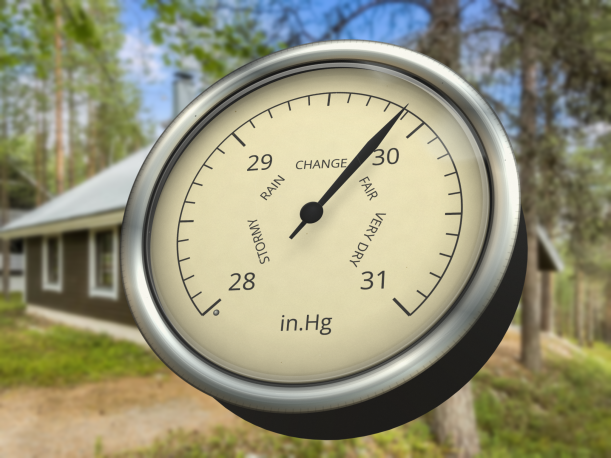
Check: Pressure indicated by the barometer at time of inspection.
29.9 inHg
